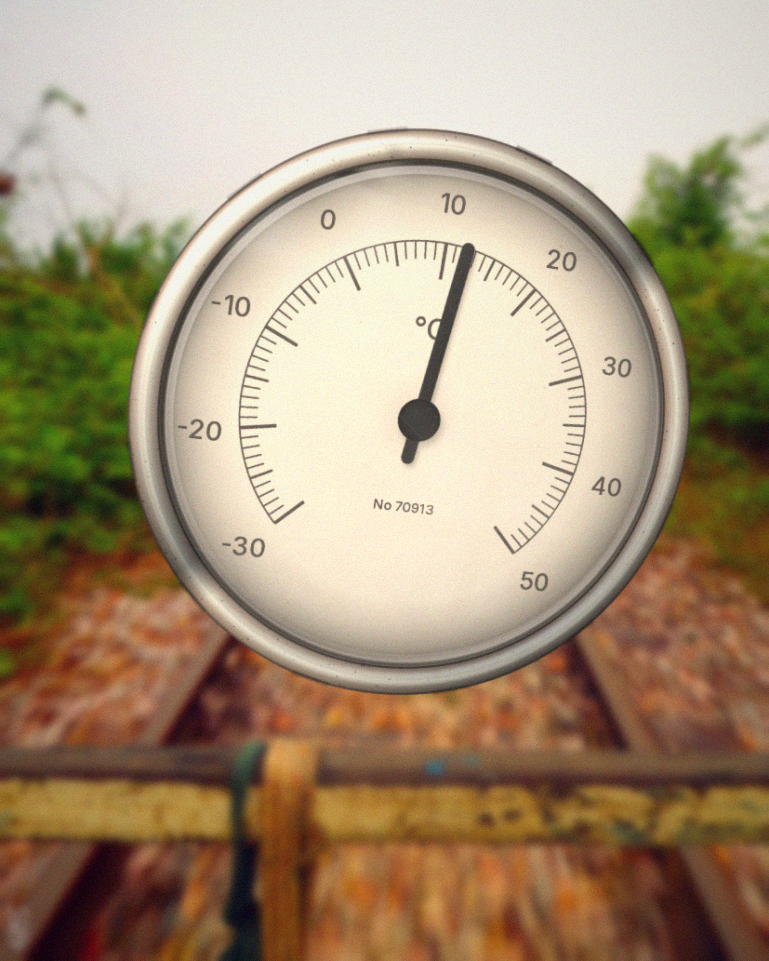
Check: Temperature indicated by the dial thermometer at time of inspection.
12 °C
